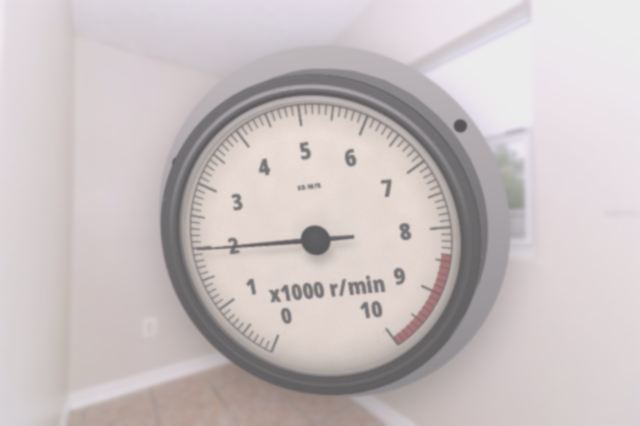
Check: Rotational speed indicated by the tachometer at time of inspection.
2000 rpm
